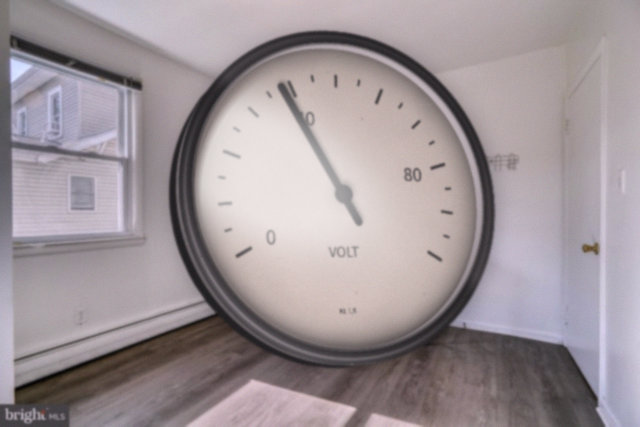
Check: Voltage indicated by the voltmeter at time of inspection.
37.5 V
